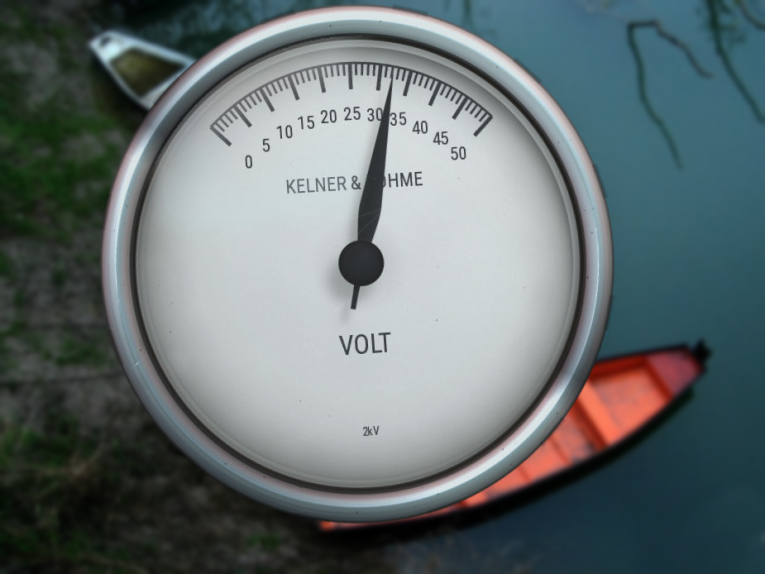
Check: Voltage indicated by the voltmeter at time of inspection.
32 V
